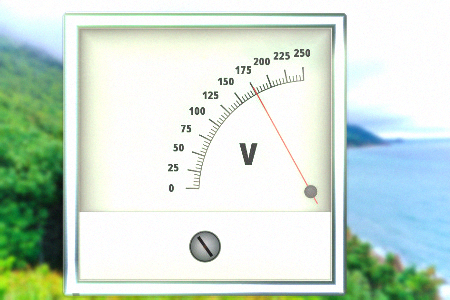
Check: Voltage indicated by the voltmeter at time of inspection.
175 V
